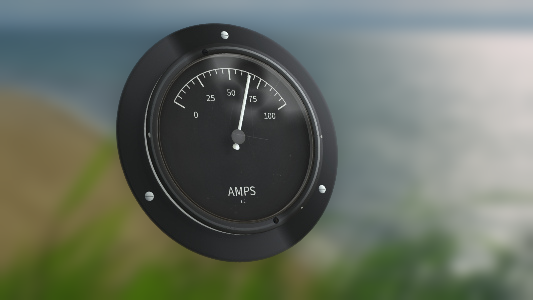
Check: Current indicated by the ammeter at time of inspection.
65 A
